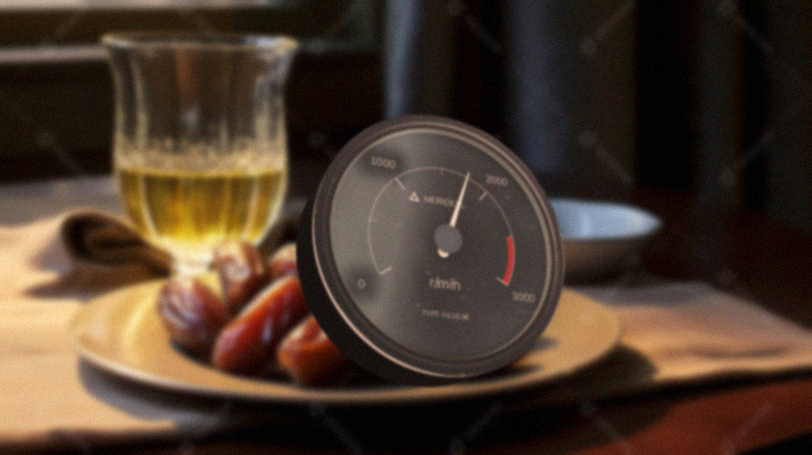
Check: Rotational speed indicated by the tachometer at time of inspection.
1750 rpm
